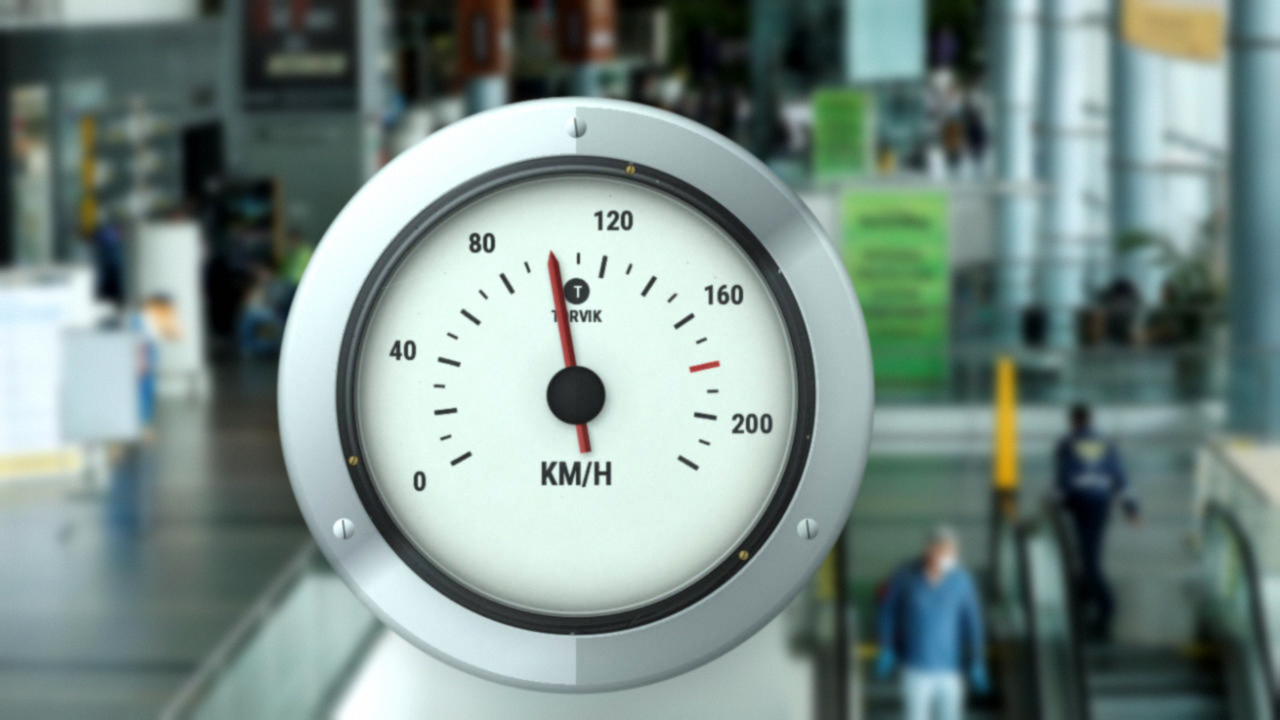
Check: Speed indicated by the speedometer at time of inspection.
100 km/h
